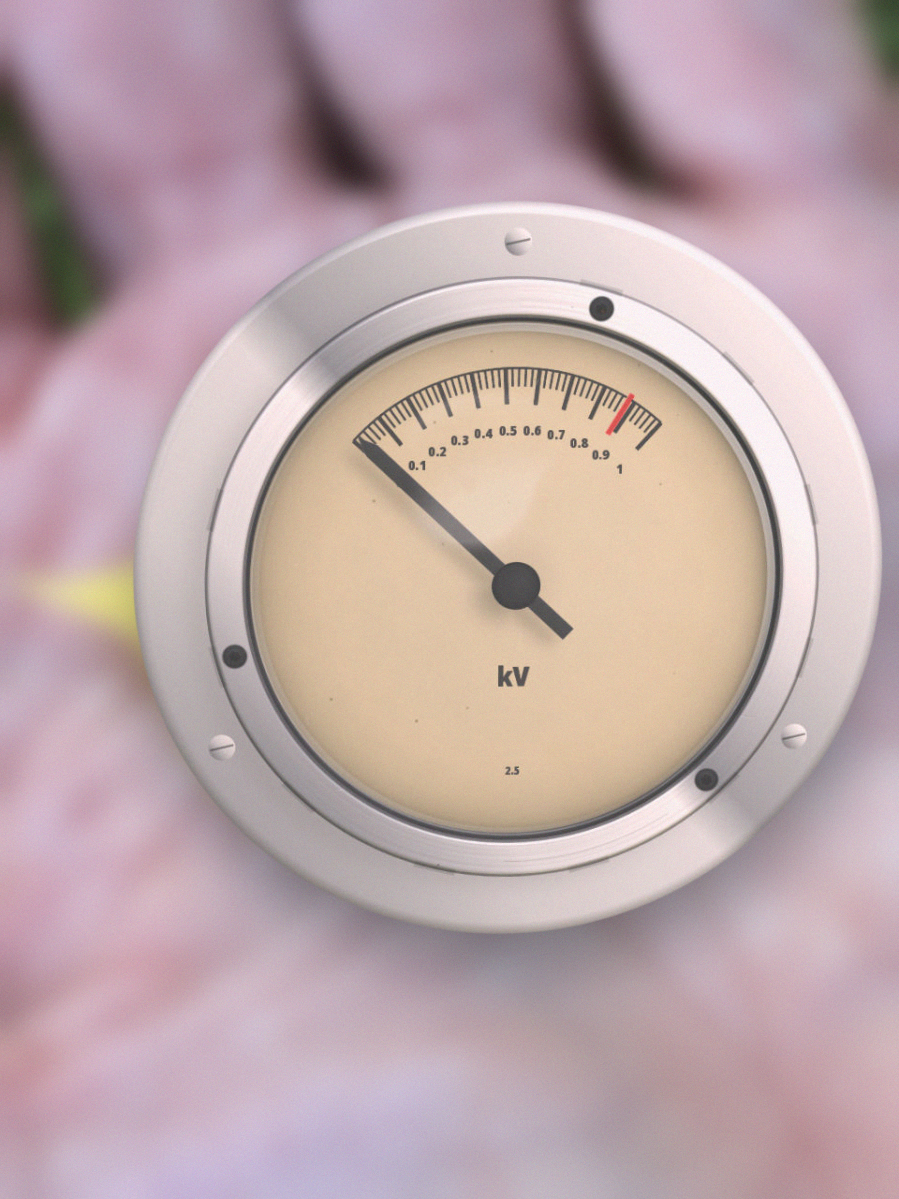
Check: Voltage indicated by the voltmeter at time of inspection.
0.02 kV
